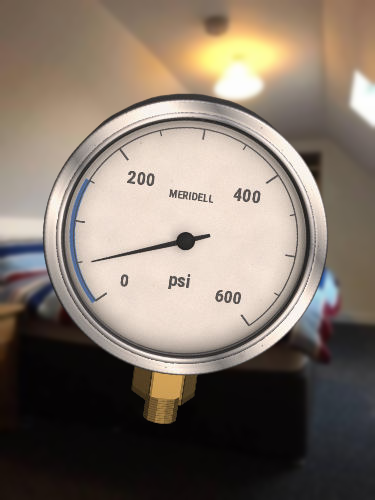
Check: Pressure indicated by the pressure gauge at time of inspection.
50 psi
